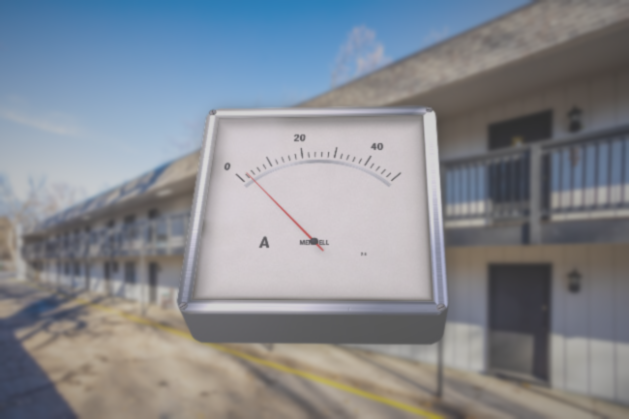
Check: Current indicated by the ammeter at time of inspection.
2 A
